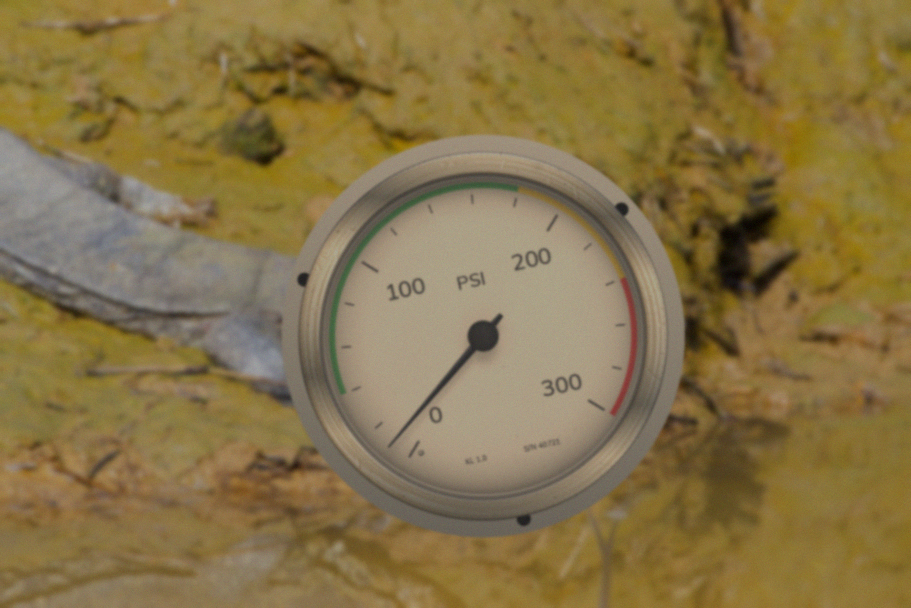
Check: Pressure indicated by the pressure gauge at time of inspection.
10 psi
